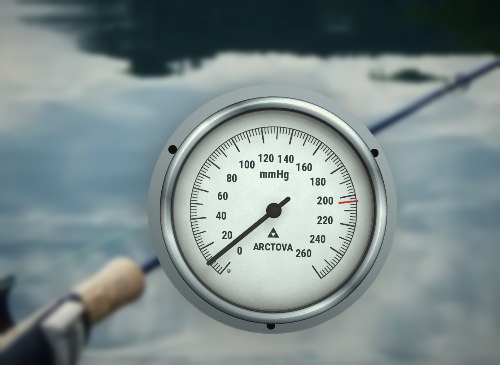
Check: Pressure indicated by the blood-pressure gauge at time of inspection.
10 mmHg
